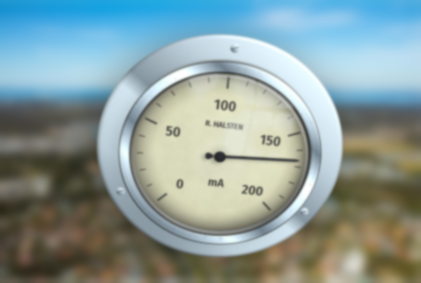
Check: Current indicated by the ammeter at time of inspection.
165 mA
